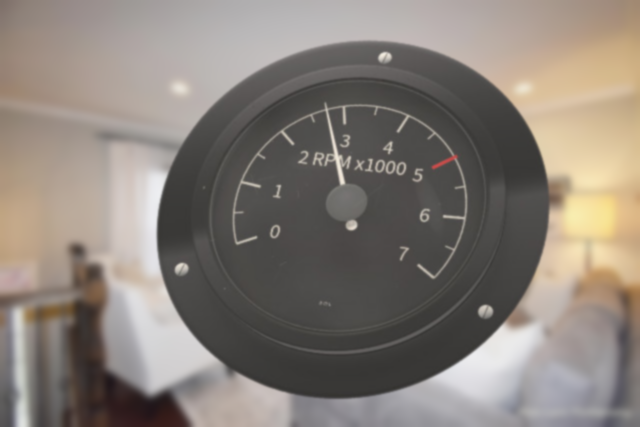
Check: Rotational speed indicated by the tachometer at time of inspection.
2750 rpm
